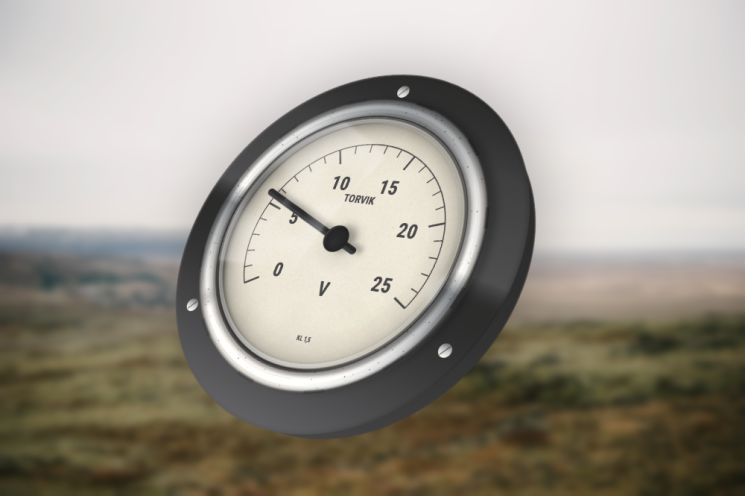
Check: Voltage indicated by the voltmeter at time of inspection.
5.5 V
